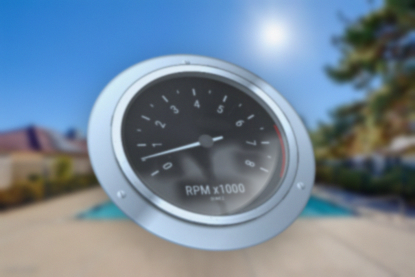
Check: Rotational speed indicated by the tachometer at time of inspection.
500 rpm
